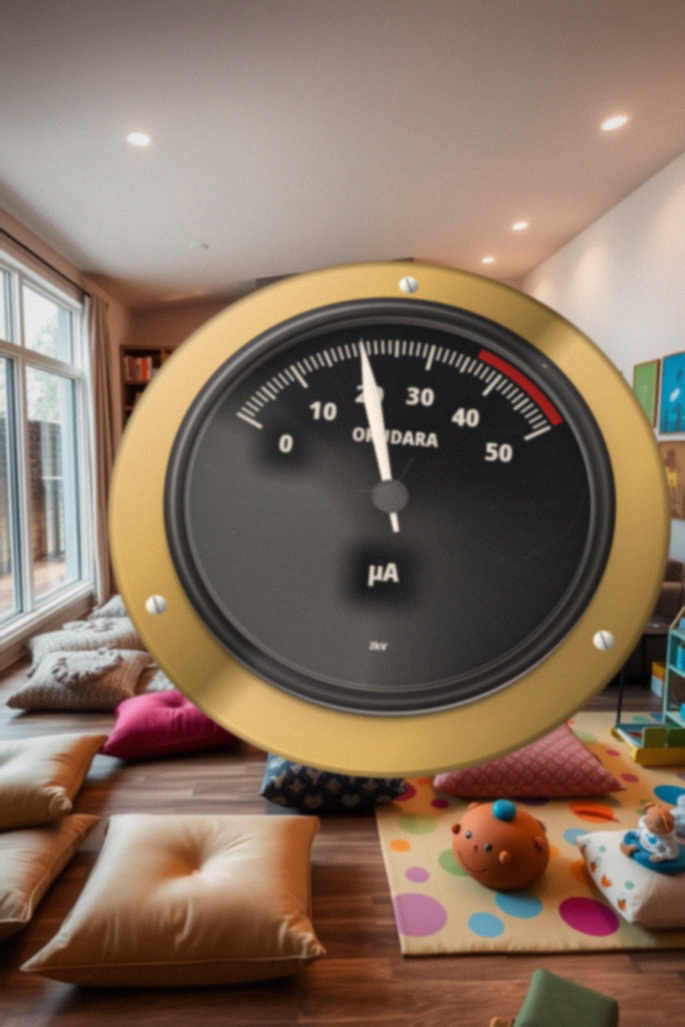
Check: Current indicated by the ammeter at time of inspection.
20 µA
